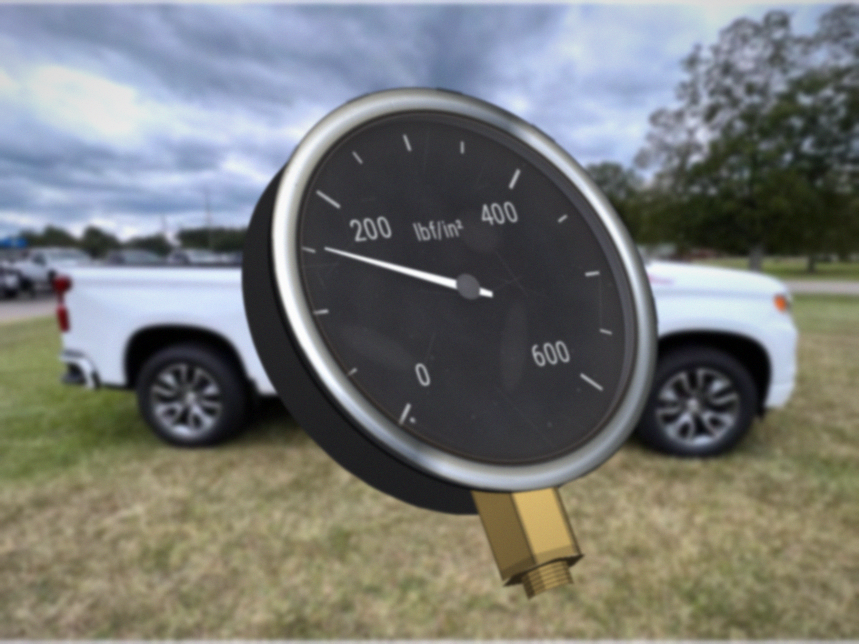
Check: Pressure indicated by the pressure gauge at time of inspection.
150 psi
